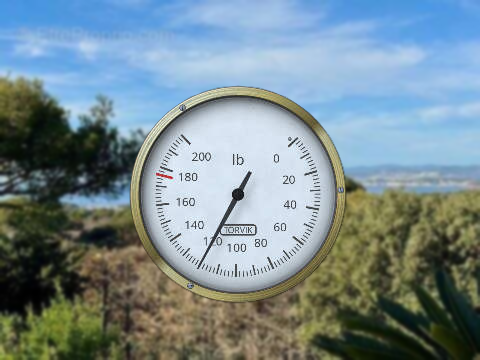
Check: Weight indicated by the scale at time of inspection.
120 lb
